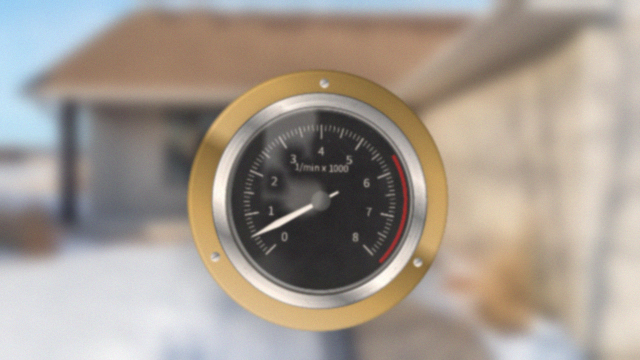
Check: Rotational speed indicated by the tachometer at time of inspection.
500 rpm
